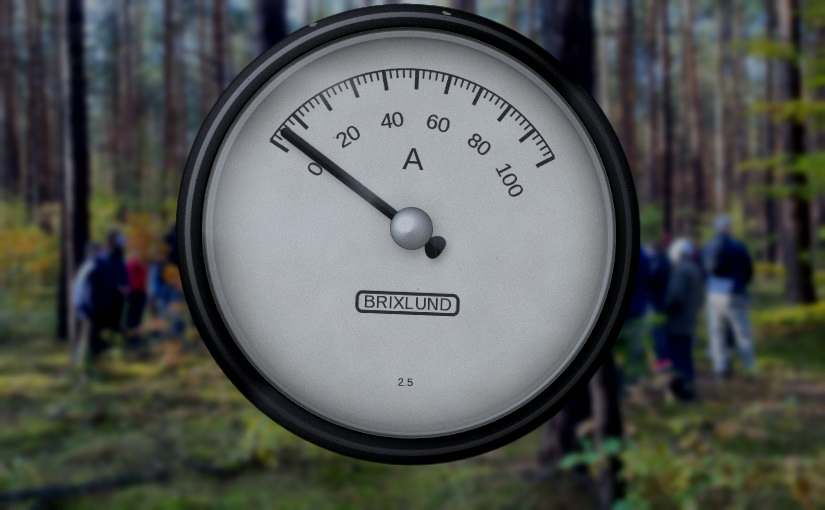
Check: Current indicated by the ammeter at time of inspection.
4 A
